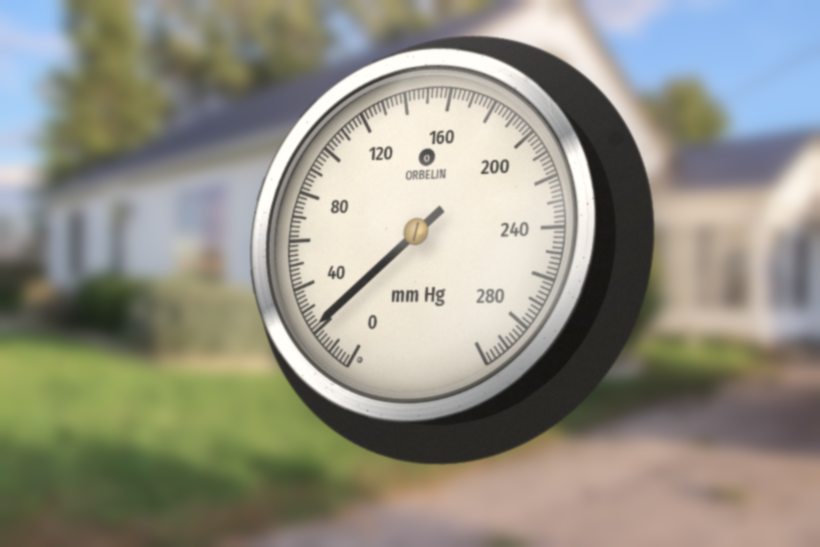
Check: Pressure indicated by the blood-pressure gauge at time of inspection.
20 mmHg
